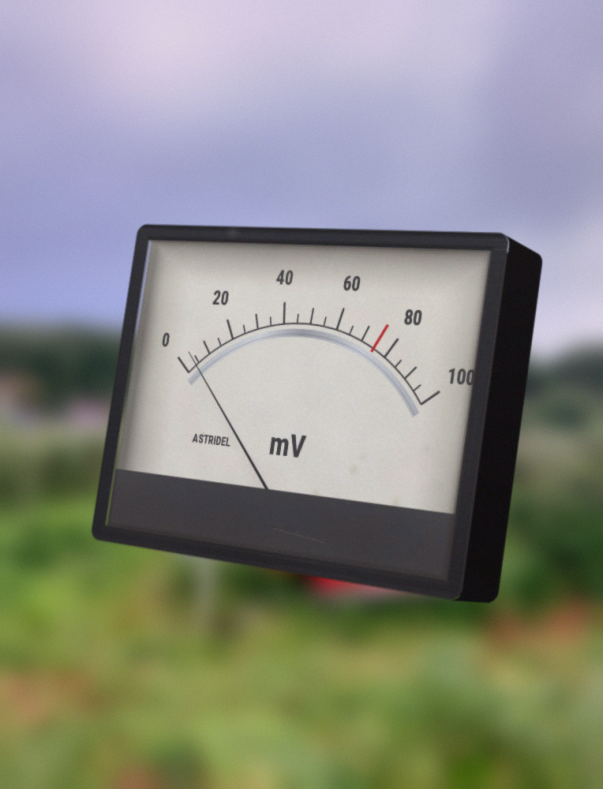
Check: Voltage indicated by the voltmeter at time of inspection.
5 mV
